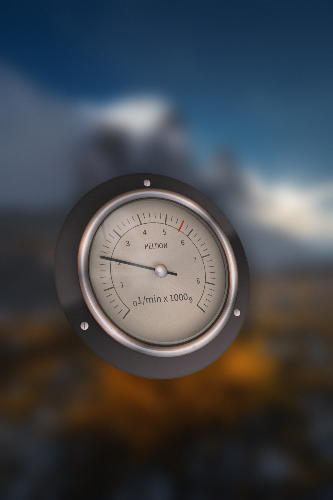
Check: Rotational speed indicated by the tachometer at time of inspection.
2000 rpm
